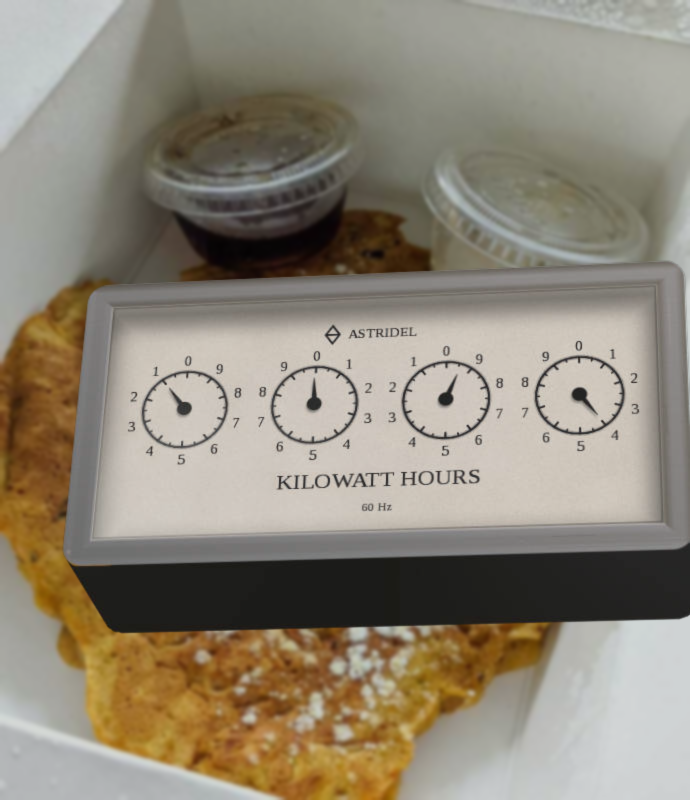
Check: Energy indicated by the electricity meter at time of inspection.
994 kWh
